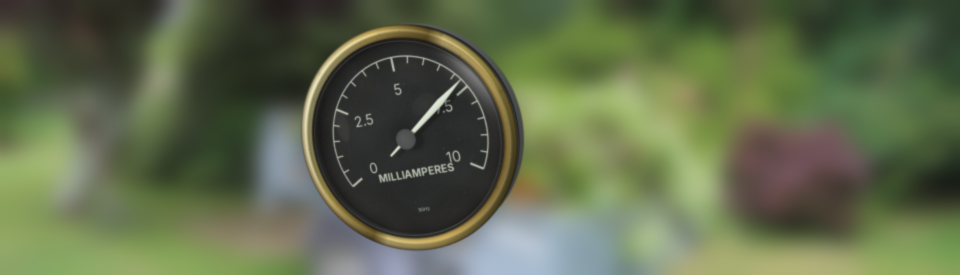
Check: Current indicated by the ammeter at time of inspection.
7.25 mA
